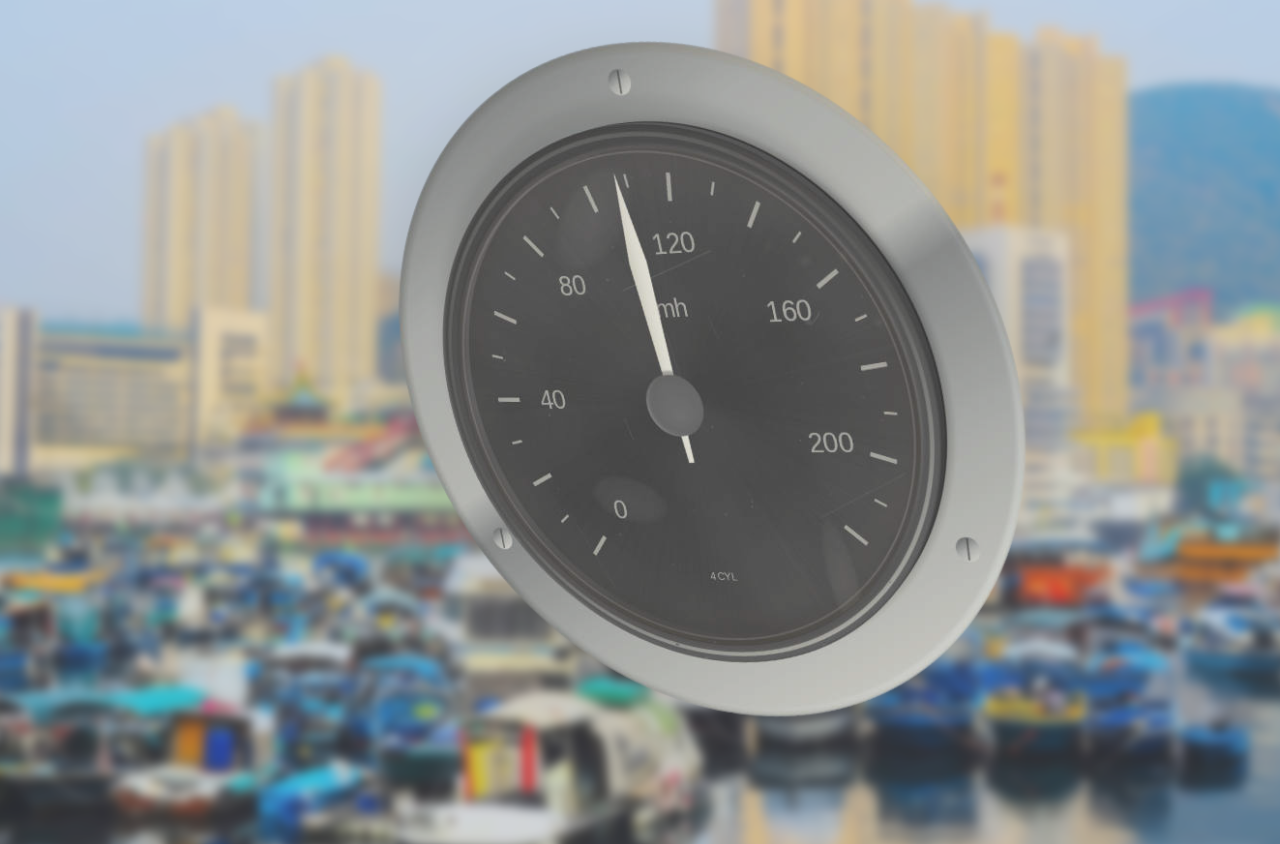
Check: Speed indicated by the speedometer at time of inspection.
110 km/h
